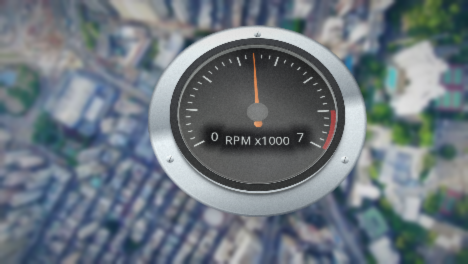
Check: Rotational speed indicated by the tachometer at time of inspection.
3400 rpm
